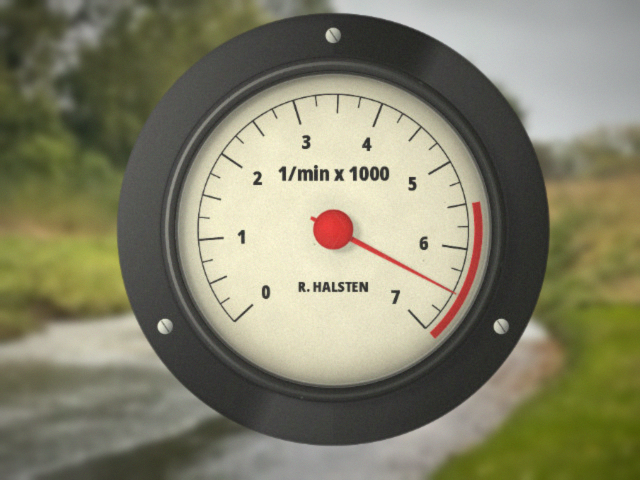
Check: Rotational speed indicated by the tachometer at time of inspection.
6500 rpm
